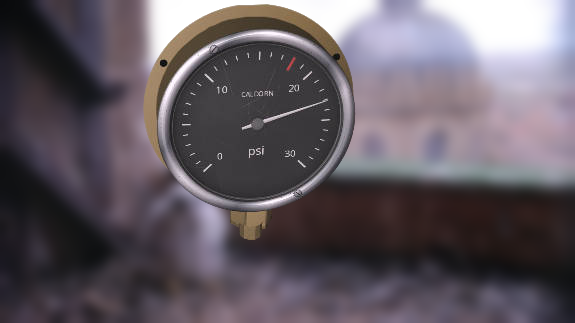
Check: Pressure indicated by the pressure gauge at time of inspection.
23 psi
